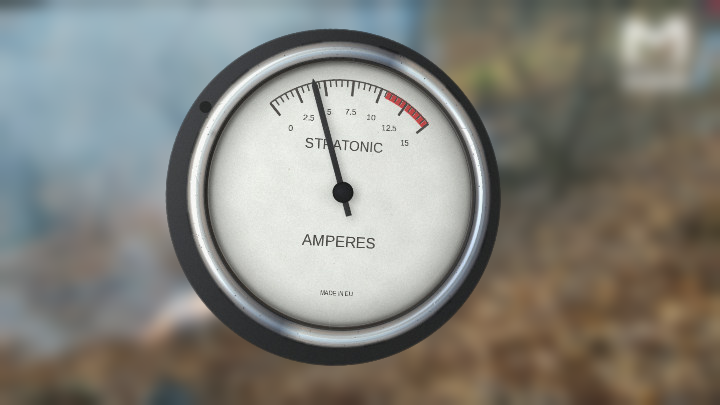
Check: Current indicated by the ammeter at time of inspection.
4 A
